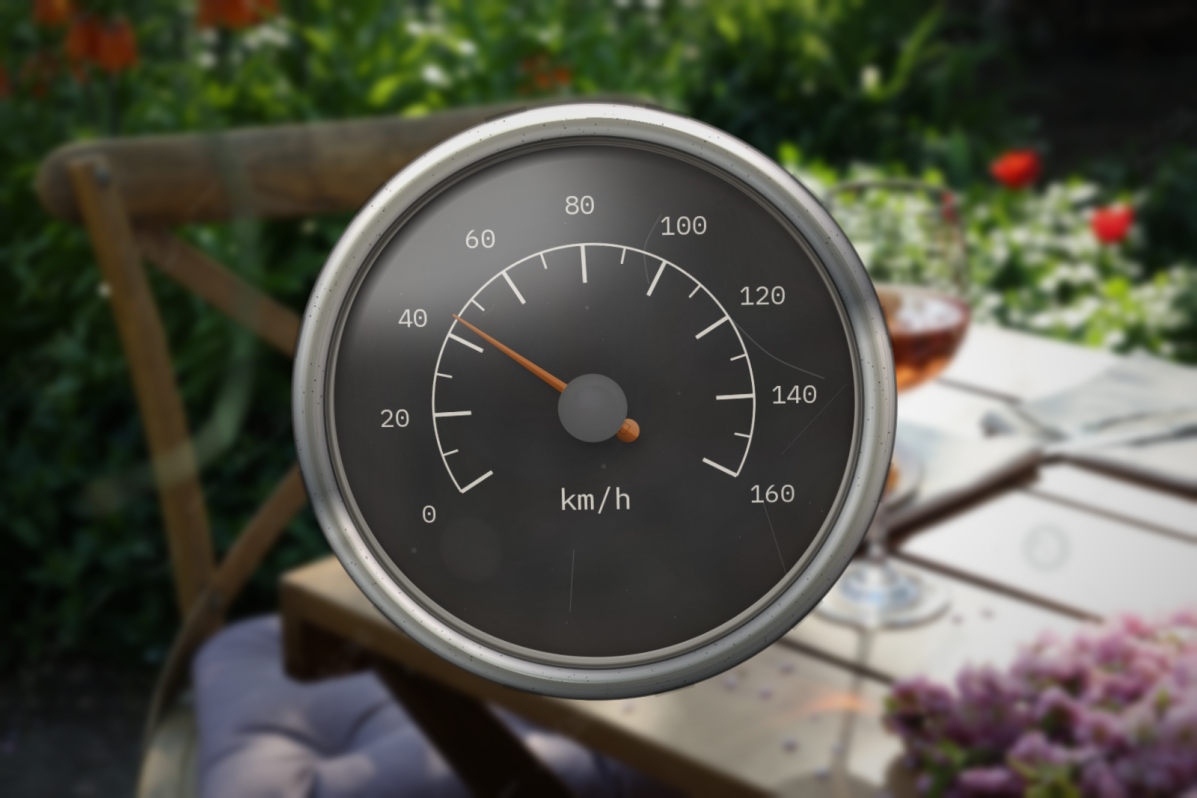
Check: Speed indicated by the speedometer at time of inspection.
45 km/h
